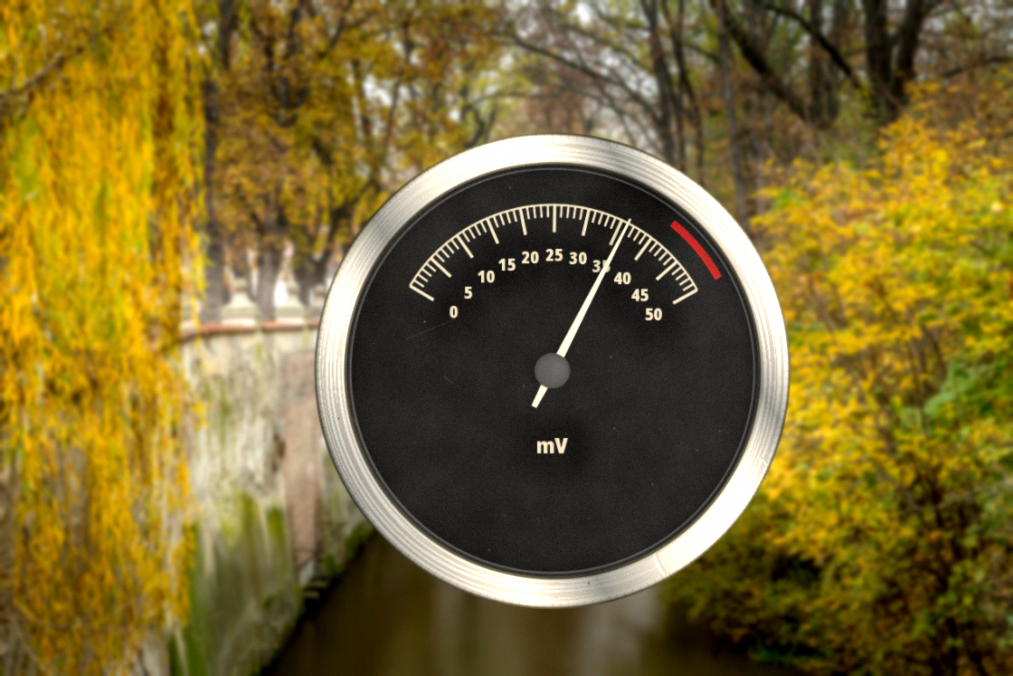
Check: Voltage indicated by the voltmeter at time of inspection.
36 mV
